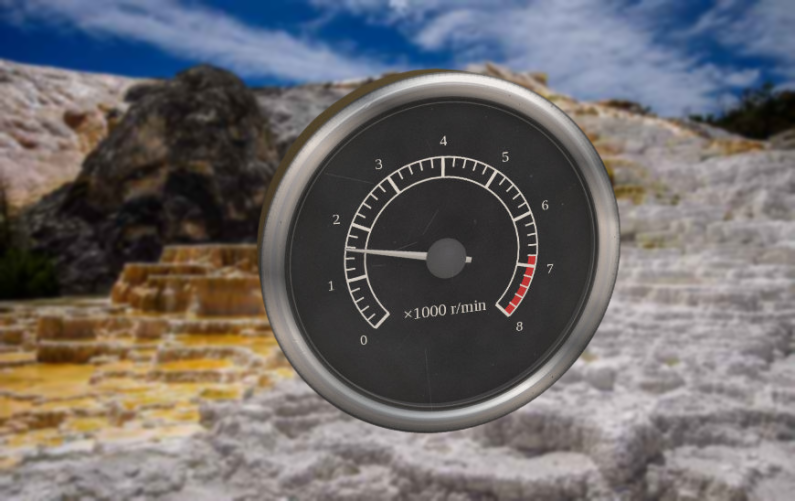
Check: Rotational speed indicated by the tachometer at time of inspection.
1600 rpm
